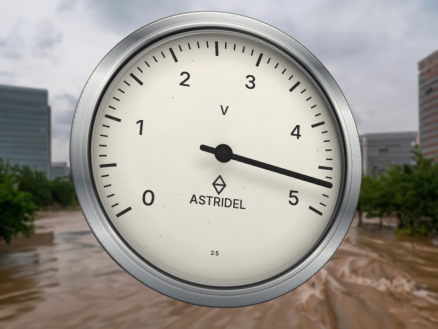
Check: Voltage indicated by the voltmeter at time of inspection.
4.7 V
